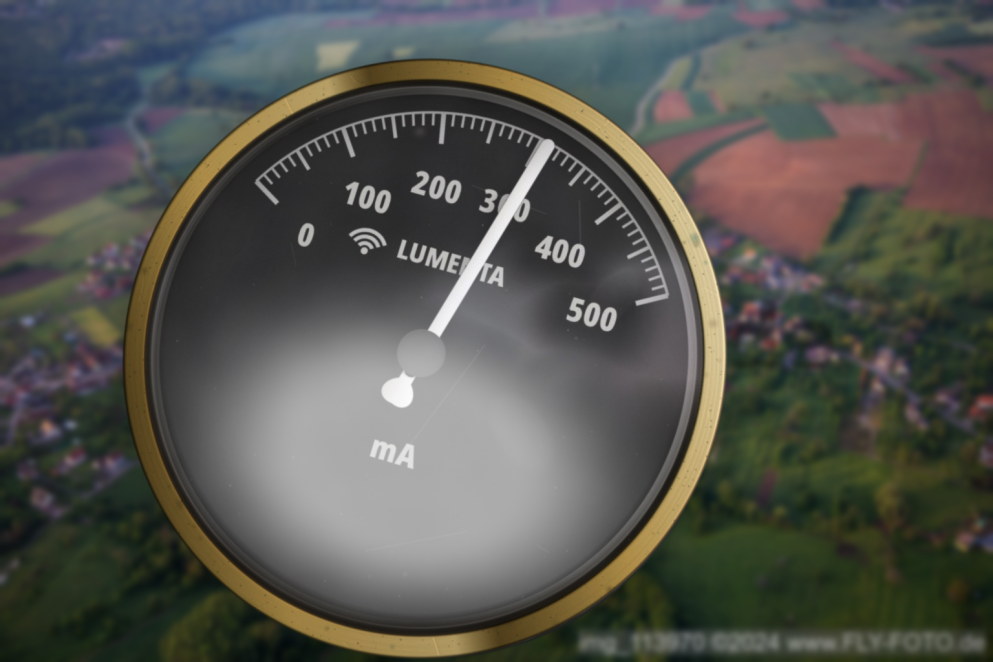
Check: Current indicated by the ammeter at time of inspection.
310 mA
